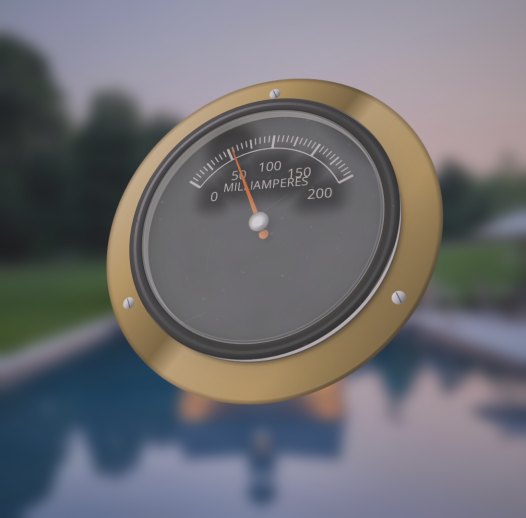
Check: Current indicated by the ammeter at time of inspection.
55 mA
